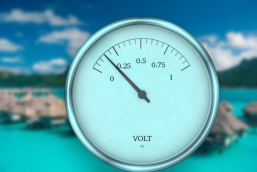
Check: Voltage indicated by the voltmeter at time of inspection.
0.15 V
